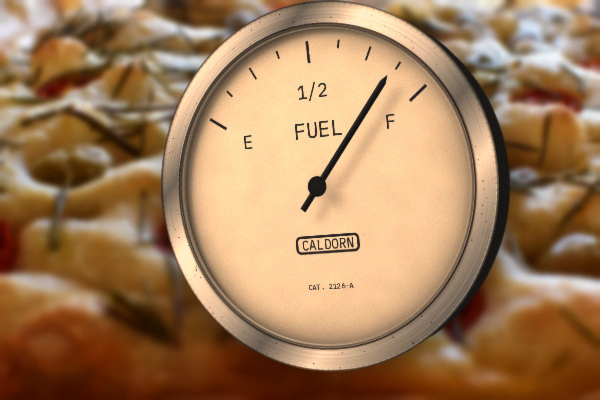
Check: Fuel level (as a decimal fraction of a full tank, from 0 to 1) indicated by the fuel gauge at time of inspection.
0.875
